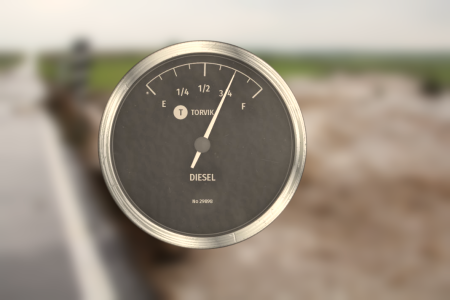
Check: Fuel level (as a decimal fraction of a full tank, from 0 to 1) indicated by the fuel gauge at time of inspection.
0.75
